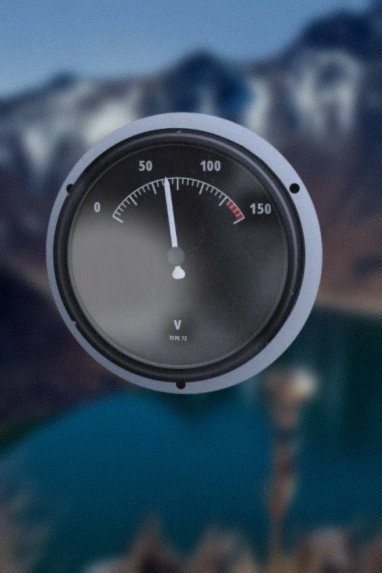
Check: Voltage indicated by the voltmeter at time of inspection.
65 V
